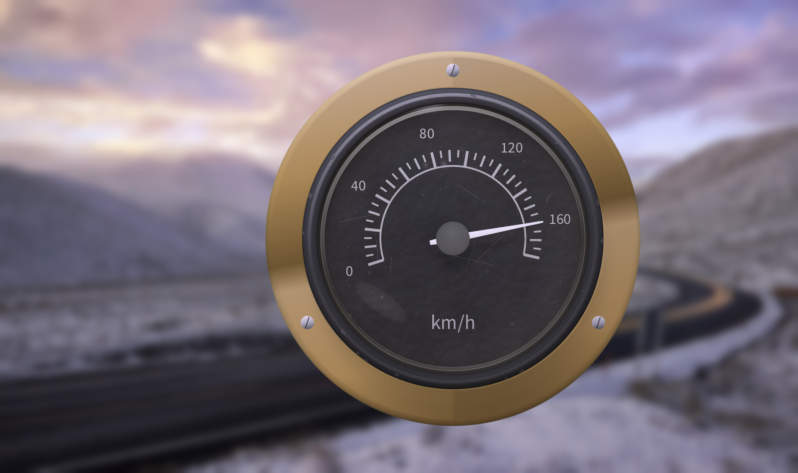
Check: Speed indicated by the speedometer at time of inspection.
160 km/h
